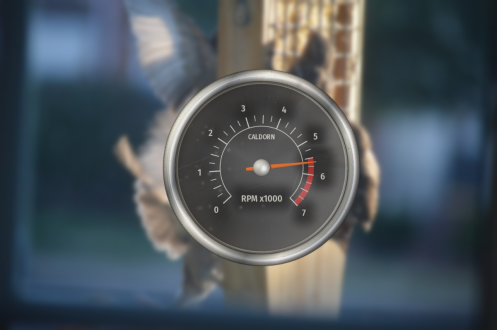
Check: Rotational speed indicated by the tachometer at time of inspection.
5625 rpm
